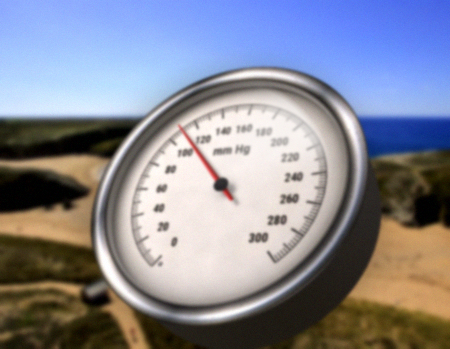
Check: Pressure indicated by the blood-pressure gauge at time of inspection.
110 mmHg
